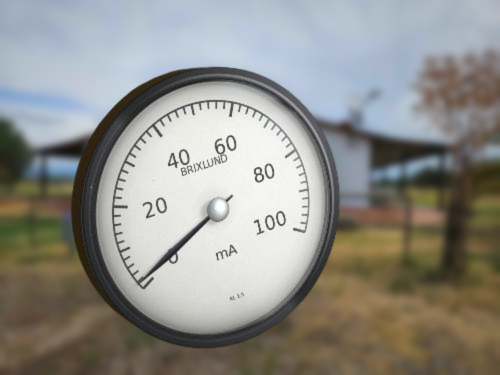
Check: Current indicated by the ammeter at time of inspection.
2 mA
